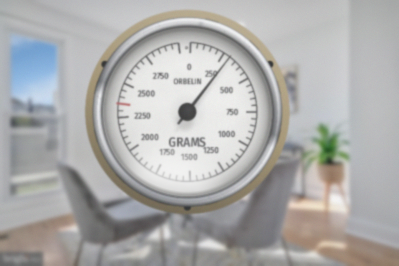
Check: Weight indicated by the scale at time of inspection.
300 g
